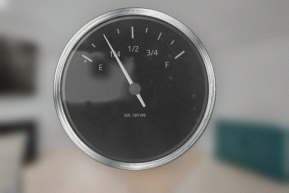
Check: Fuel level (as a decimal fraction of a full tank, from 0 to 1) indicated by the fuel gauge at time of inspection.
0.25
